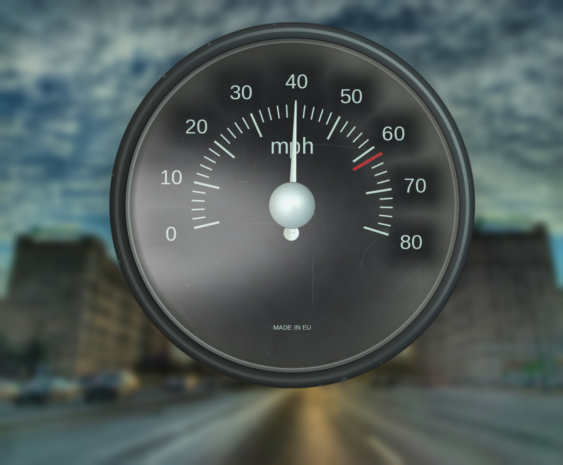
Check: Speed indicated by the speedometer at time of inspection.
40 mph
